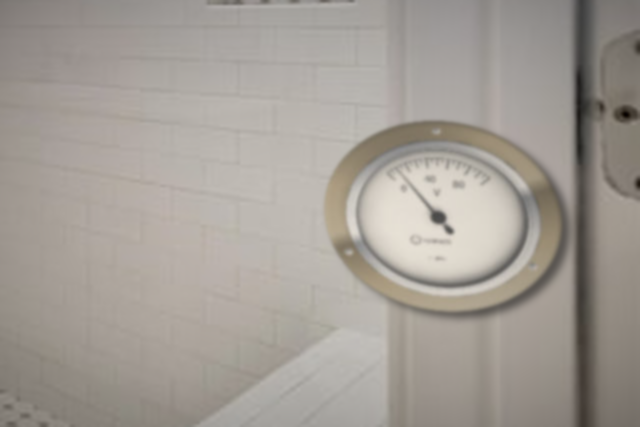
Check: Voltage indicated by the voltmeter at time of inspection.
10 V
